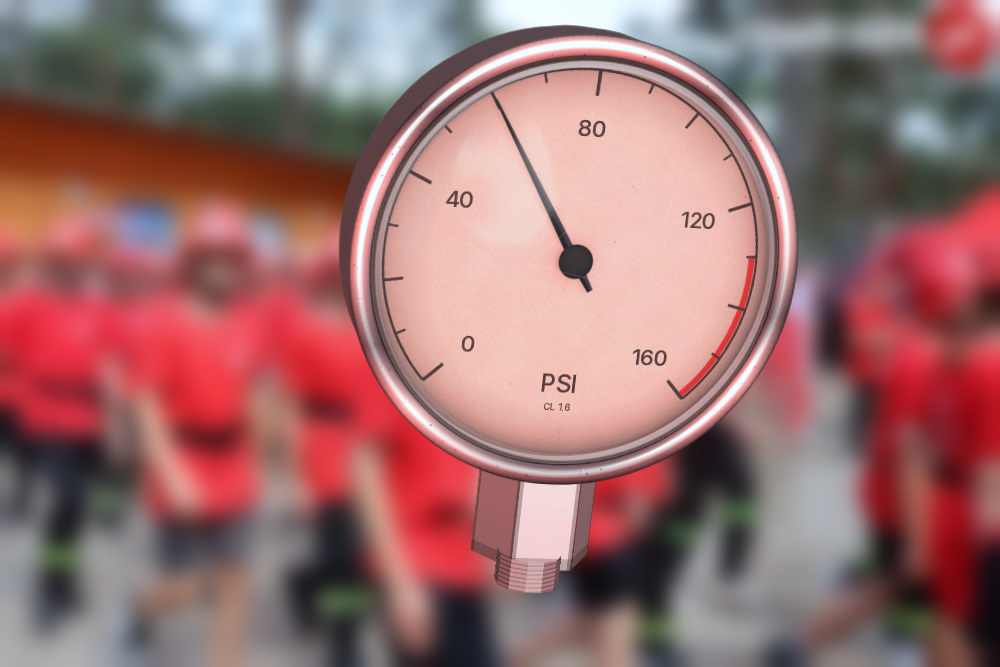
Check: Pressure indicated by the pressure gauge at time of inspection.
60 psi
